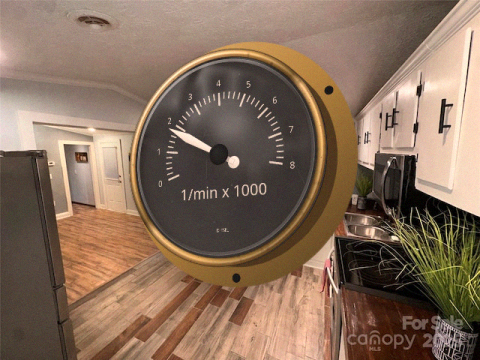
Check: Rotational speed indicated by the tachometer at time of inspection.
1800 rpm
